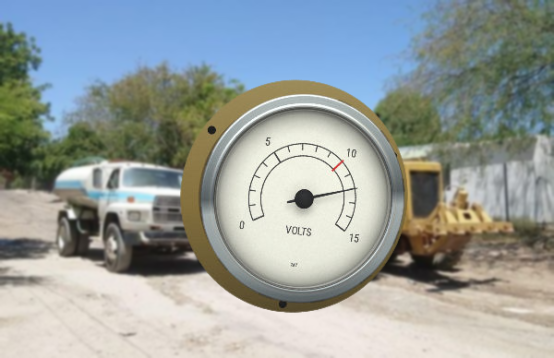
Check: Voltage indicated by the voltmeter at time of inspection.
12 V
